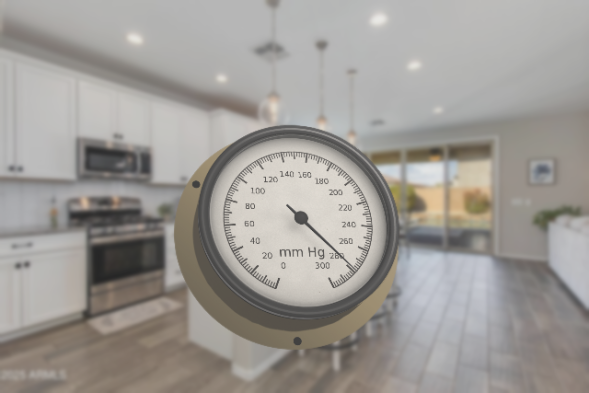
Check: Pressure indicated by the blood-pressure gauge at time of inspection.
280 mmHg
